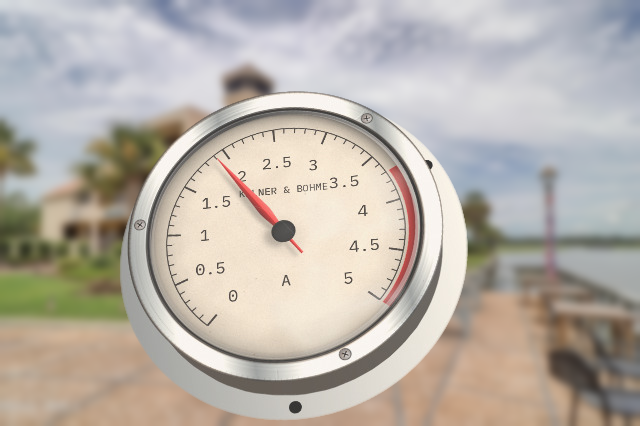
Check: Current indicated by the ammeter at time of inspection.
1.9 A
